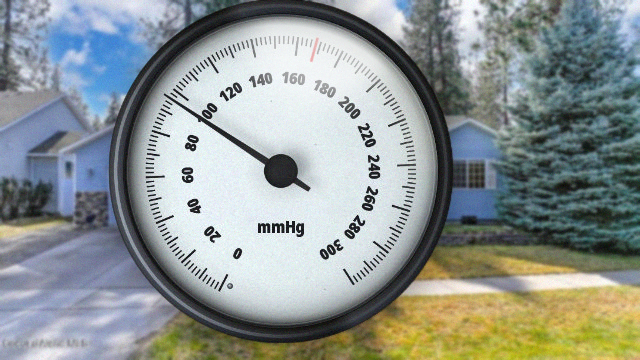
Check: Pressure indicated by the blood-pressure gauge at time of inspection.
96 mmHg
